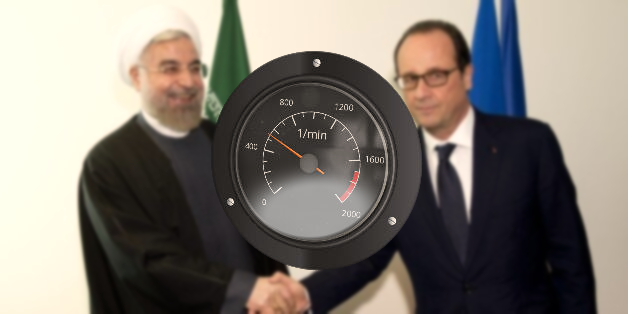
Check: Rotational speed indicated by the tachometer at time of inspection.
550 rpm
